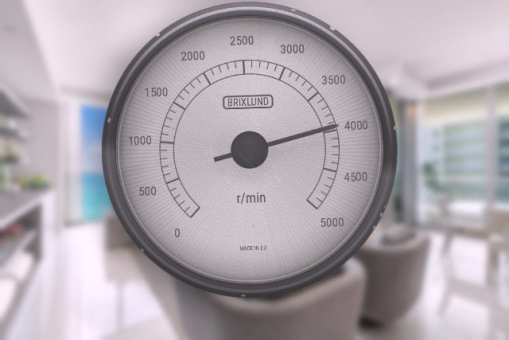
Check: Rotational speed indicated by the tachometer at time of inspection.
3950 rpm
